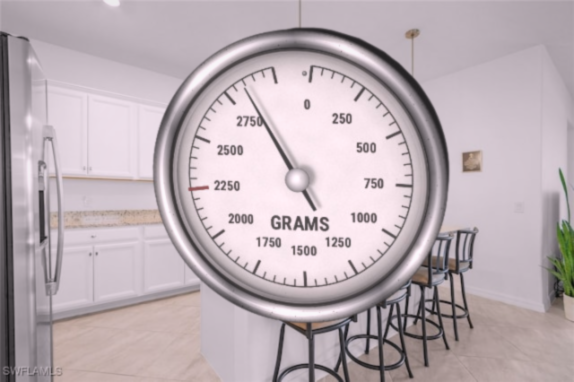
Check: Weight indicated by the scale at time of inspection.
2850 g
